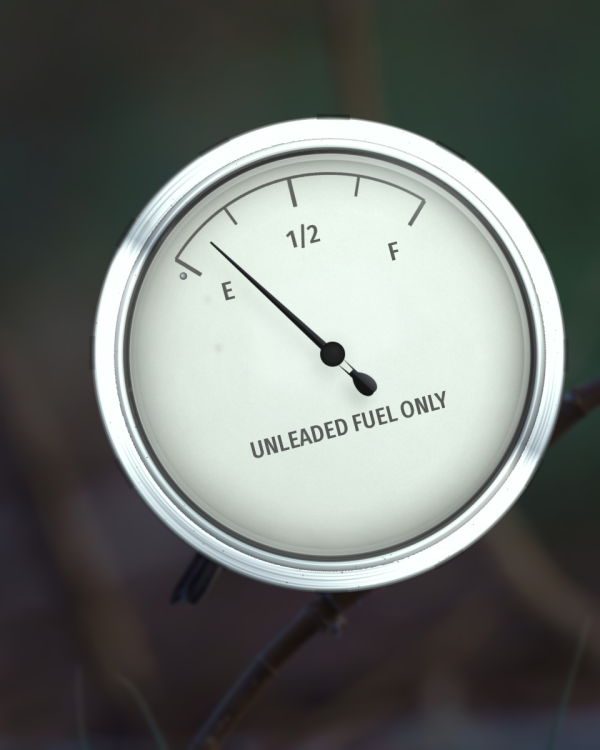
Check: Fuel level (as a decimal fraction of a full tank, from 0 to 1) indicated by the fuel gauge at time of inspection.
0.125
